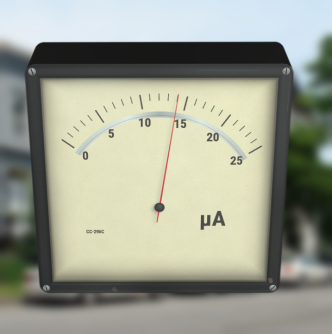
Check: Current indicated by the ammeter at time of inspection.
14 µA
